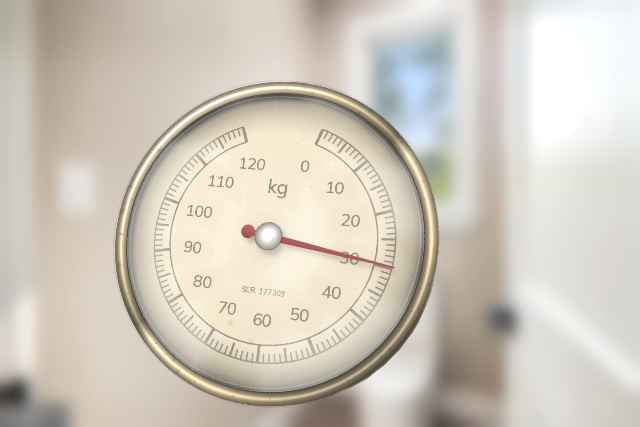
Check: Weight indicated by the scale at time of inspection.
30 kg
